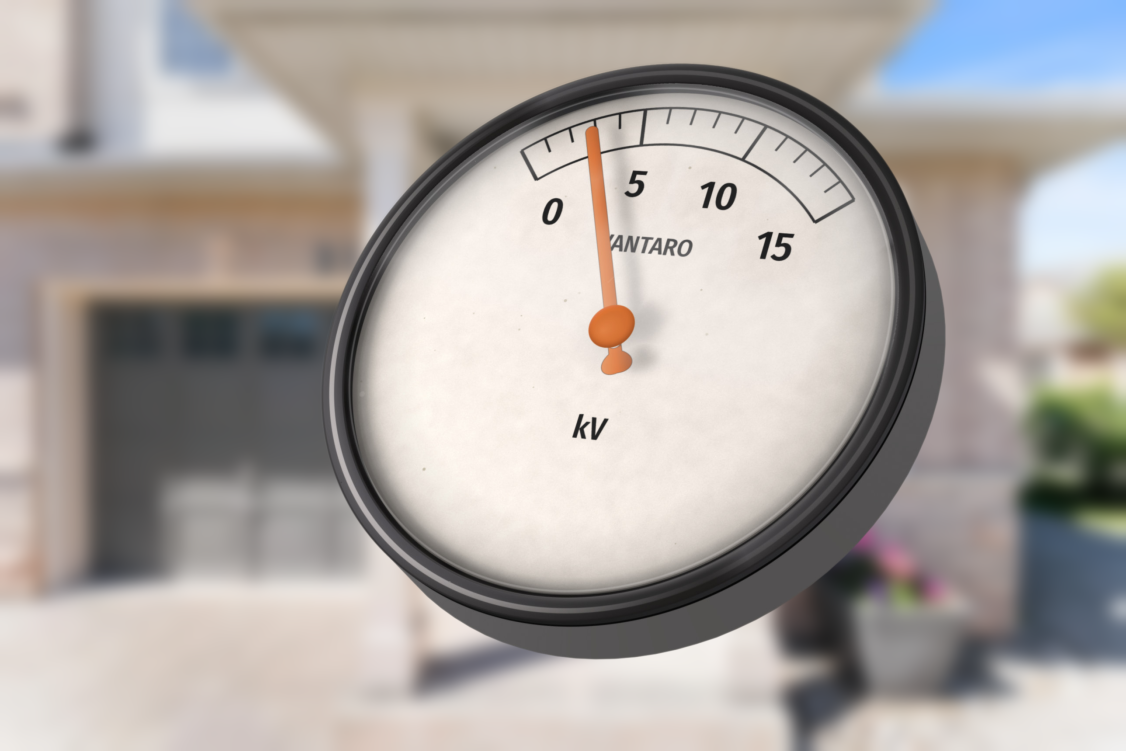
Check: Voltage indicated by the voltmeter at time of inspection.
3 kV
